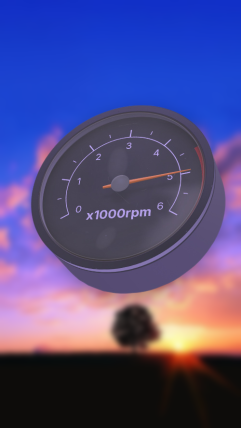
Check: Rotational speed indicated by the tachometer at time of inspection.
5000 rpm
